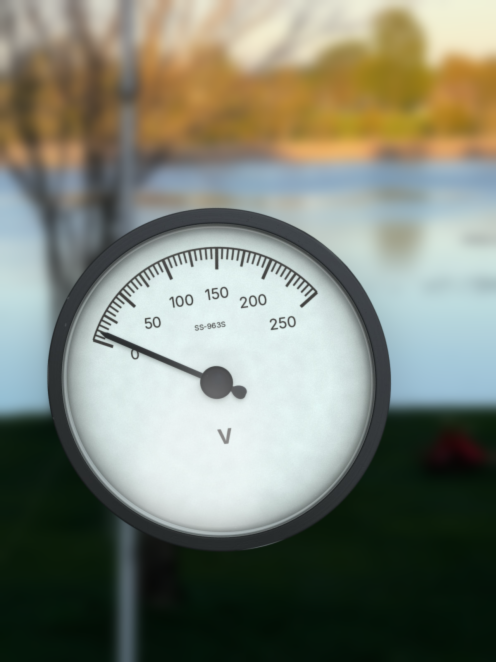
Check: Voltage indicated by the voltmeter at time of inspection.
10 V
